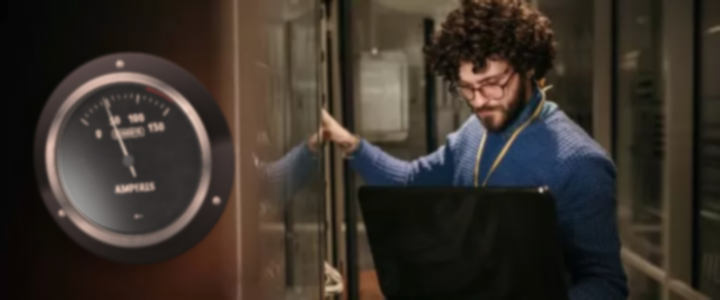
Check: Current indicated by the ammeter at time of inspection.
50 A
